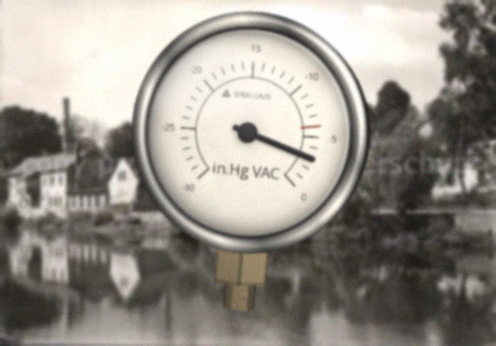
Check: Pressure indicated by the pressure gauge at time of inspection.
-3 inHg
